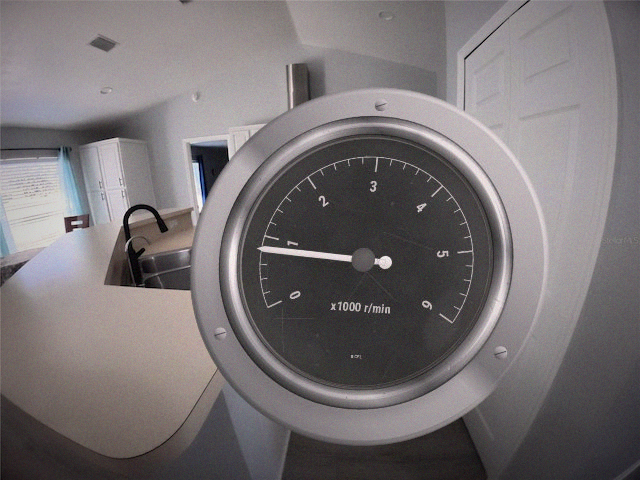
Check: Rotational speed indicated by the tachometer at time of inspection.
800 rpm
